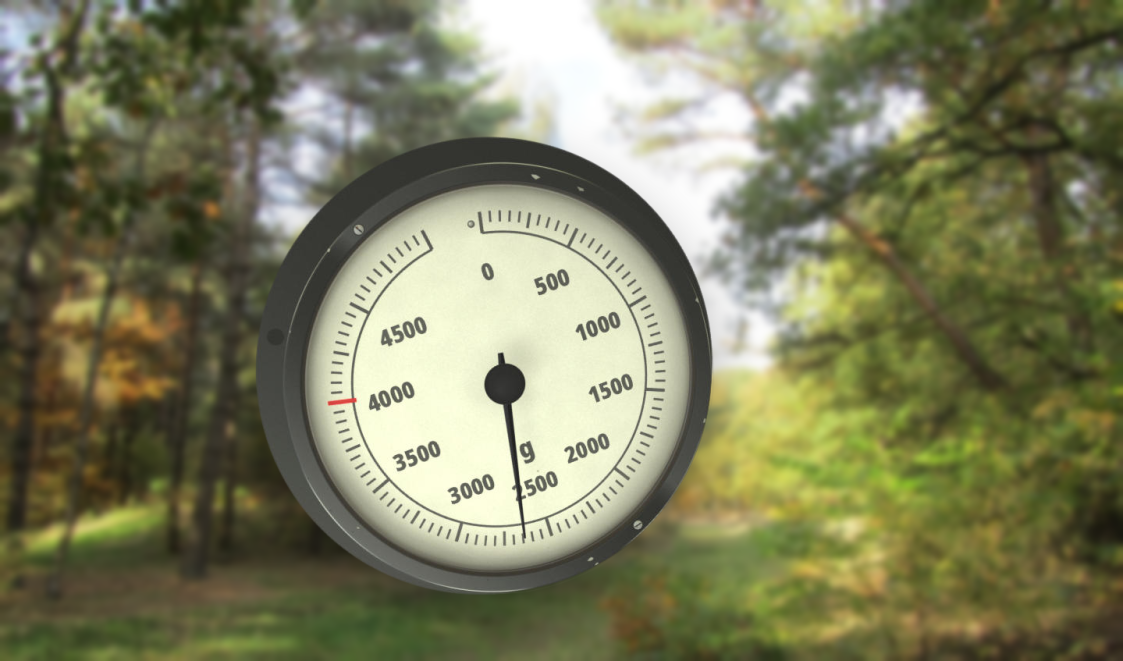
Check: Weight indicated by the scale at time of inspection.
2650 g
